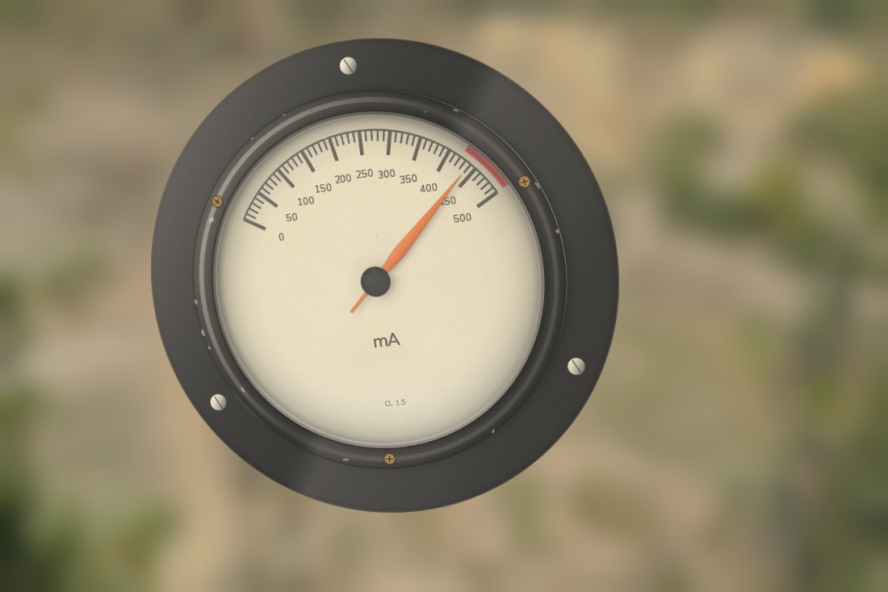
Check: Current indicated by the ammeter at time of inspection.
440 mA
